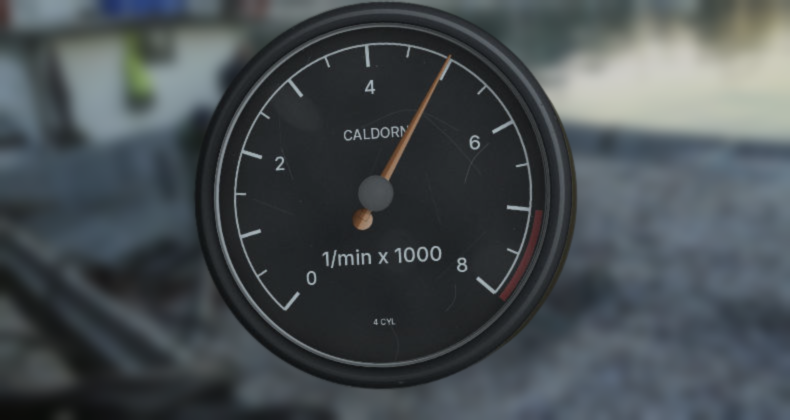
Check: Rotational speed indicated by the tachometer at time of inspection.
5000 rpm
